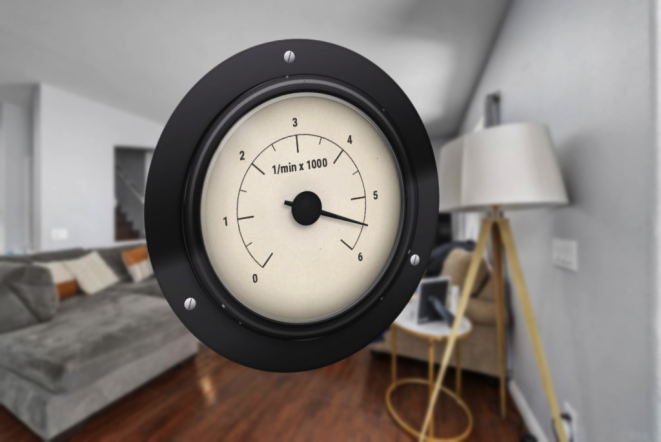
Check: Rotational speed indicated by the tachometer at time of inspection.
5500 rpm
